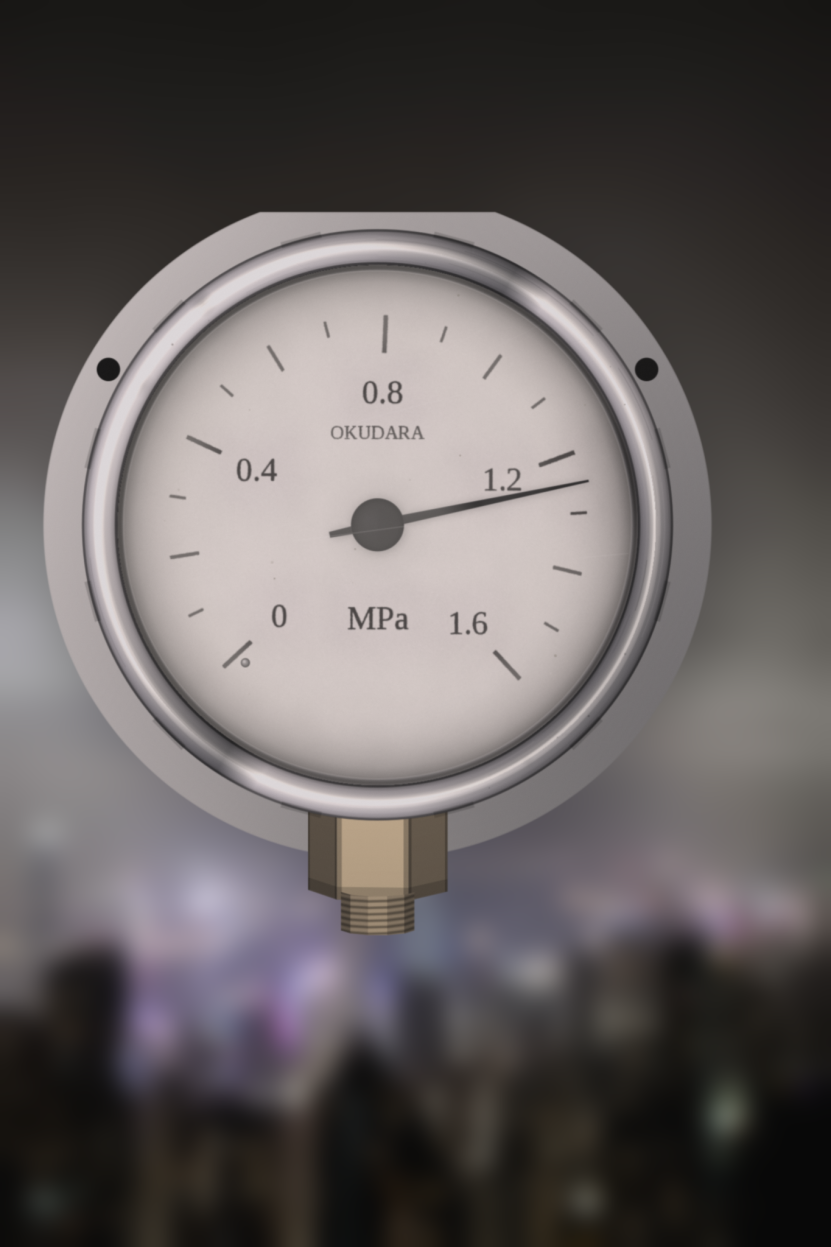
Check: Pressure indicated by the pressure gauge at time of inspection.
1.25 MPa
